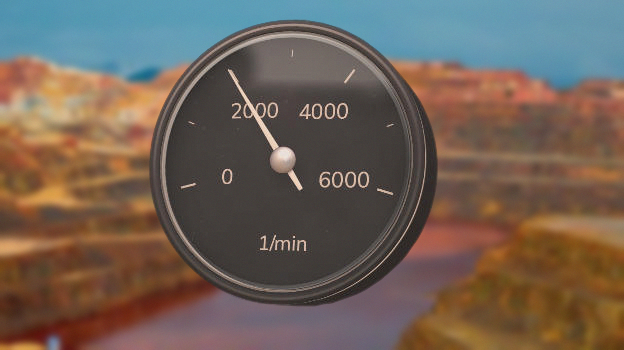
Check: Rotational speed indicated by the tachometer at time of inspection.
2000 rpm
